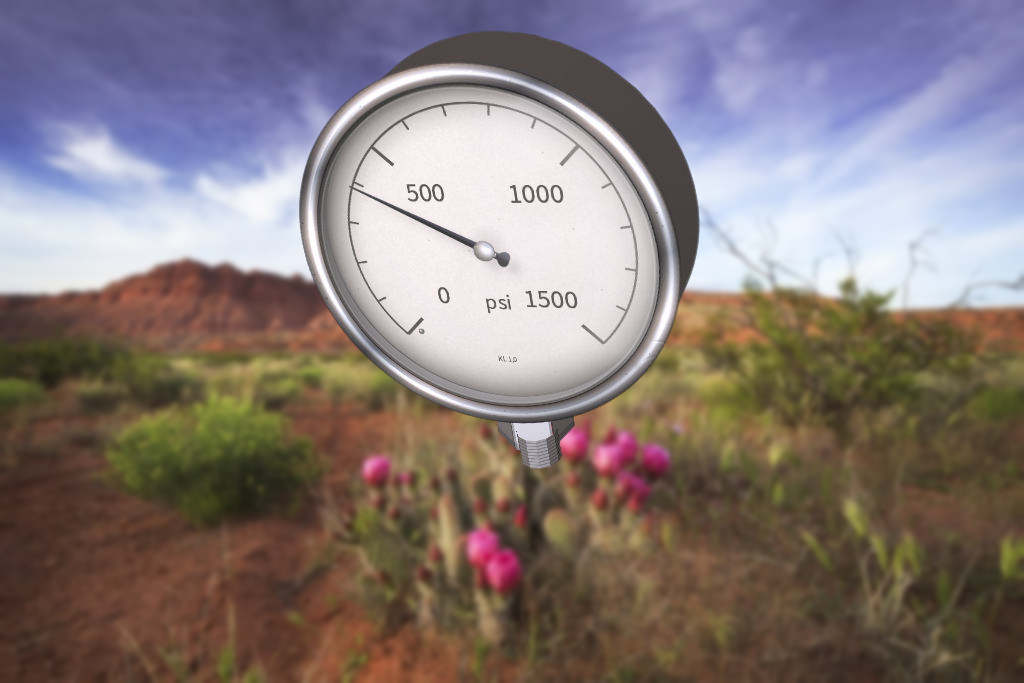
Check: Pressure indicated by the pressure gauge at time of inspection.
400 psi
